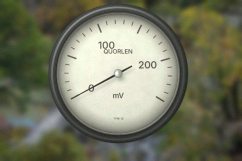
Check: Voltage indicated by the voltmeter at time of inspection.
0 mV
